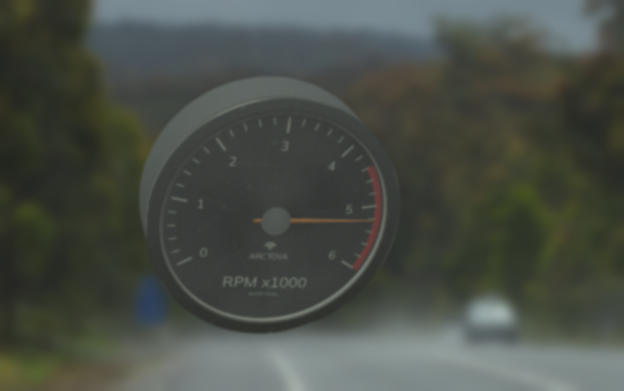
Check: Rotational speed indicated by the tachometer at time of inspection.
5200 rpm
